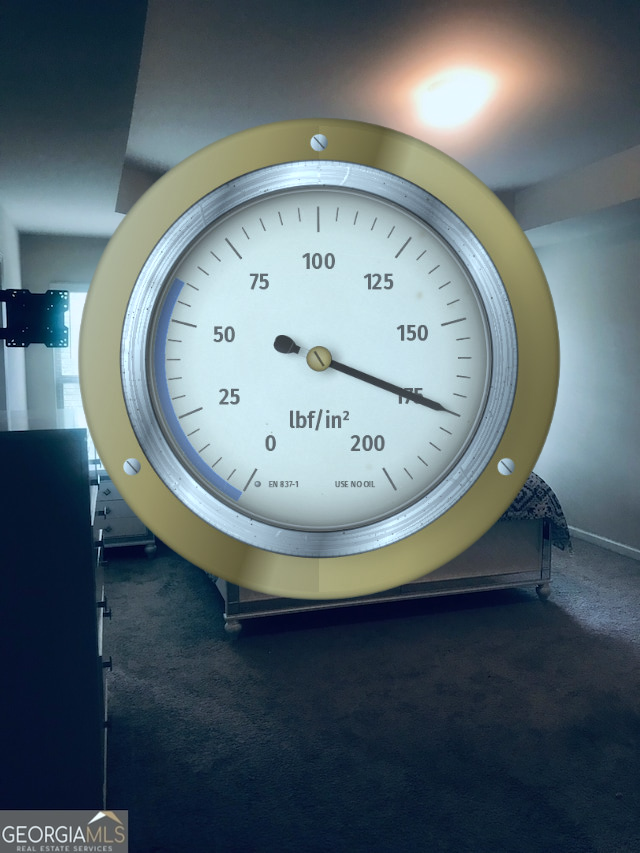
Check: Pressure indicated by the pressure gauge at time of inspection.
175 psi
